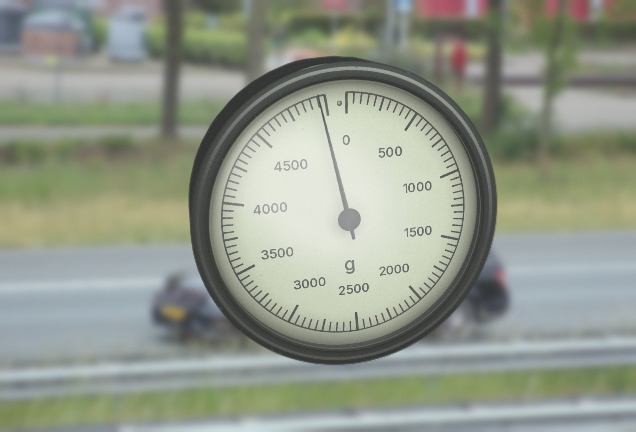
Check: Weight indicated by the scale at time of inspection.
4950 g
